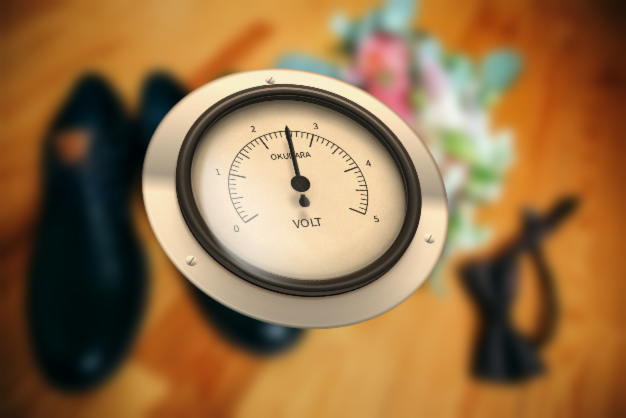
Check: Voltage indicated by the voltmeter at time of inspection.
2.5 V
